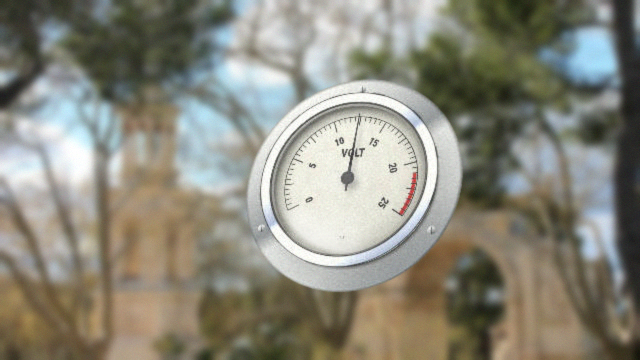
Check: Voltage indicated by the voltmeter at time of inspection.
12.5 V
